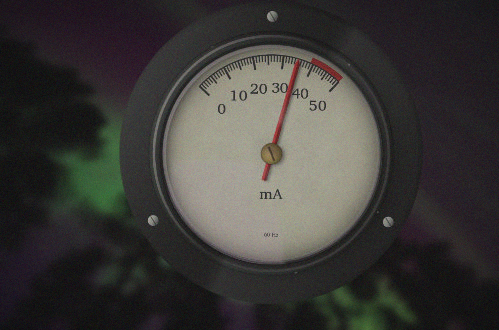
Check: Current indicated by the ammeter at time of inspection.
35 mA
